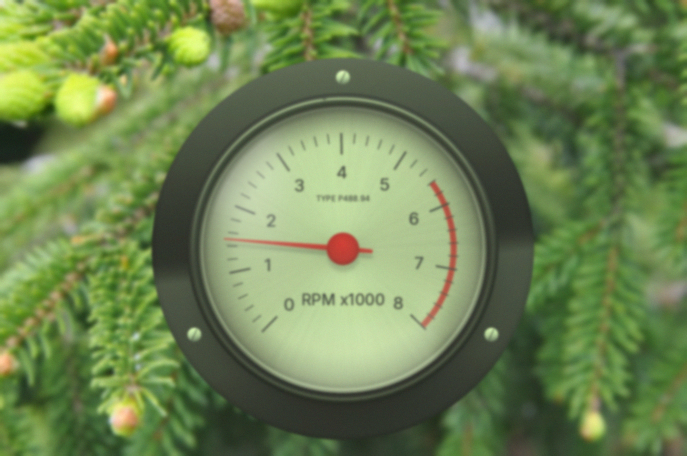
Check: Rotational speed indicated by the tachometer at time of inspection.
1500 rpm
